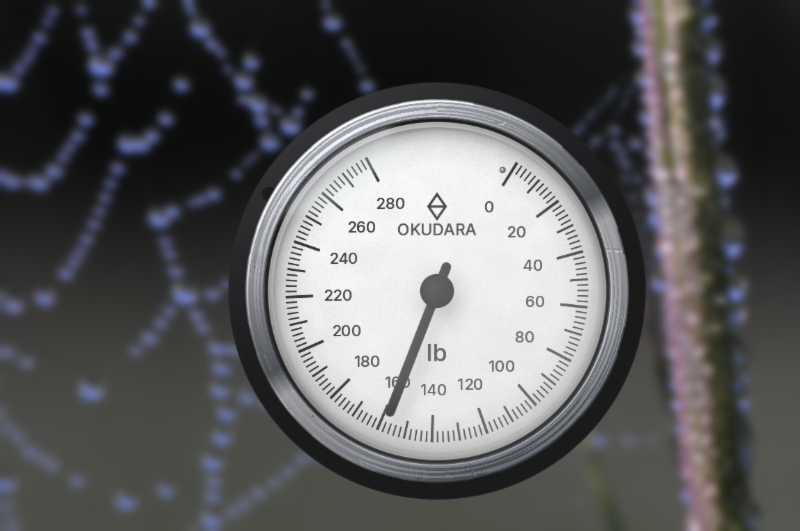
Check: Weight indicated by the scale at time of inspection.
158 lb
